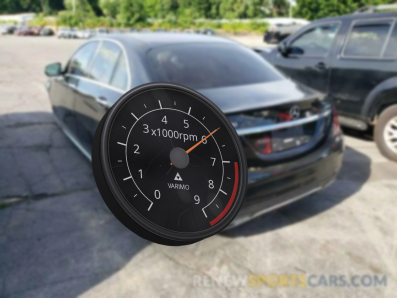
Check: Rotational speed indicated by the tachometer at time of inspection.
6000 rpm
